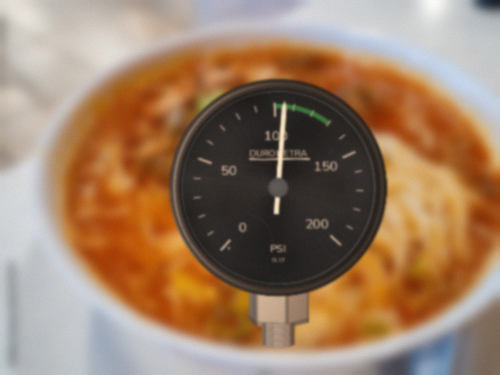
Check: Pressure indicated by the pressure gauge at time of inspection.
105 psi
